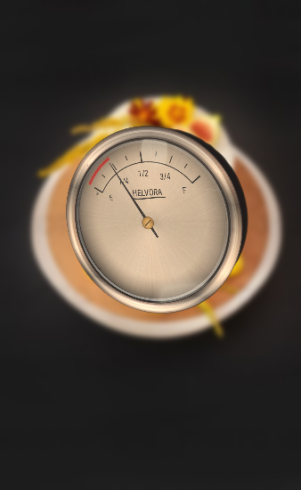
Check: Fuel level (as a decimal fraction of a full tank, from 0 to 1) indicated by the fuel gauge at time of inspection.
0.25
